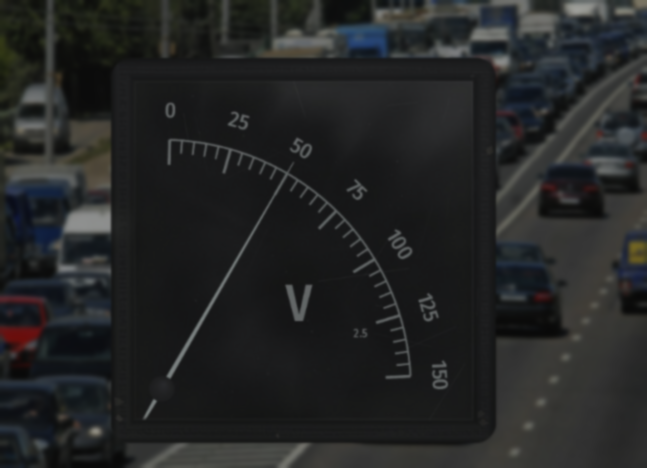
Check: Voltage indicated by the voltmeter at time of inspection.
50 V
